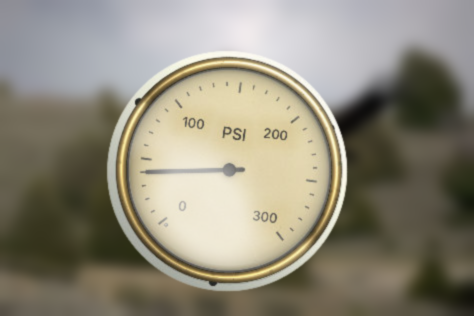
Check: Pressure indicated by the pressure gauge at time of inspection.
40 psi
